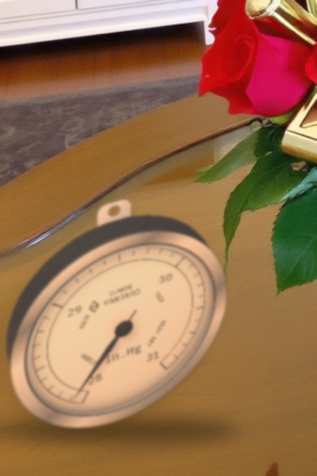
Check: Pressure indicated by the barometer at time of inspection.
28.1 inHg
